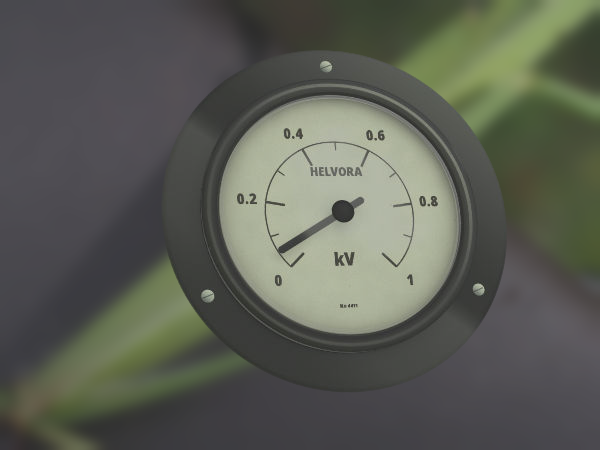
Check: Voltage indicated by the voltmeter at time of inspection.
0.05 kV
